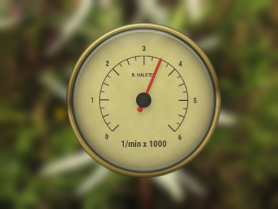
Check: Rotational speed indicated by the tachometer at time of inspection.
3500 rpm
